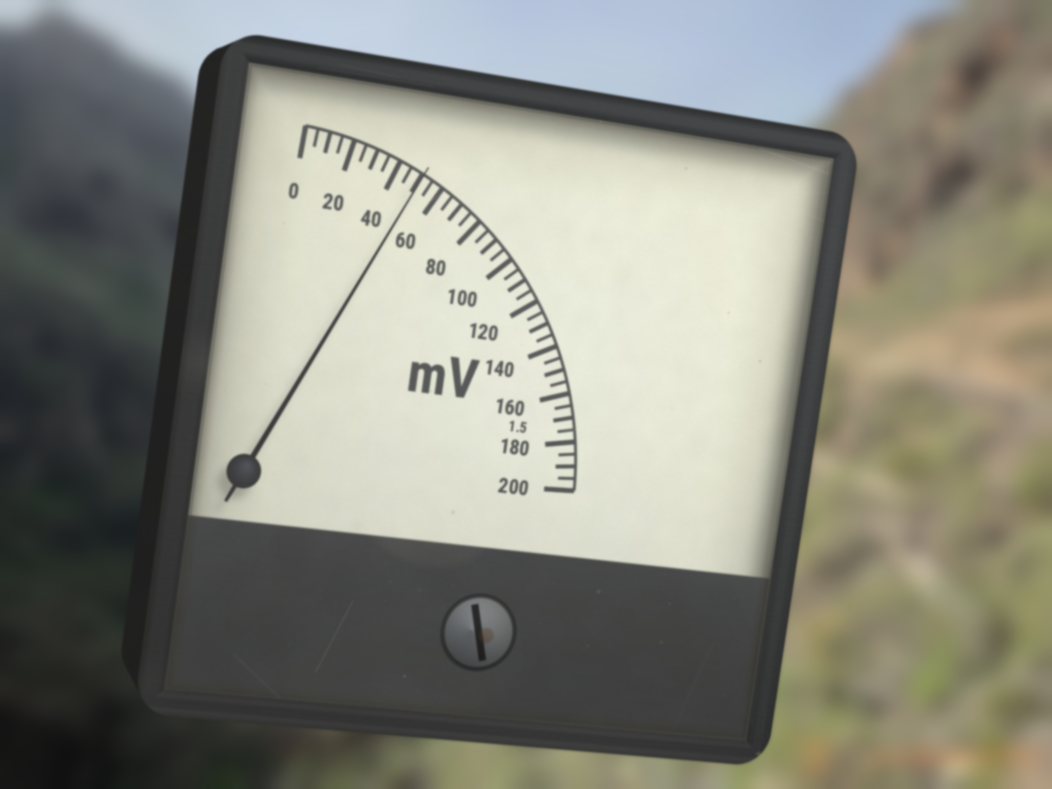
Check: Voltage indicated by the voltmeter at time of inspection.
50 mV
